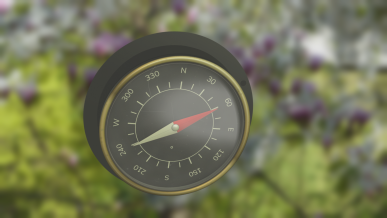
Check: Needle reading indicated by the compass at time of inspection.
60 °
